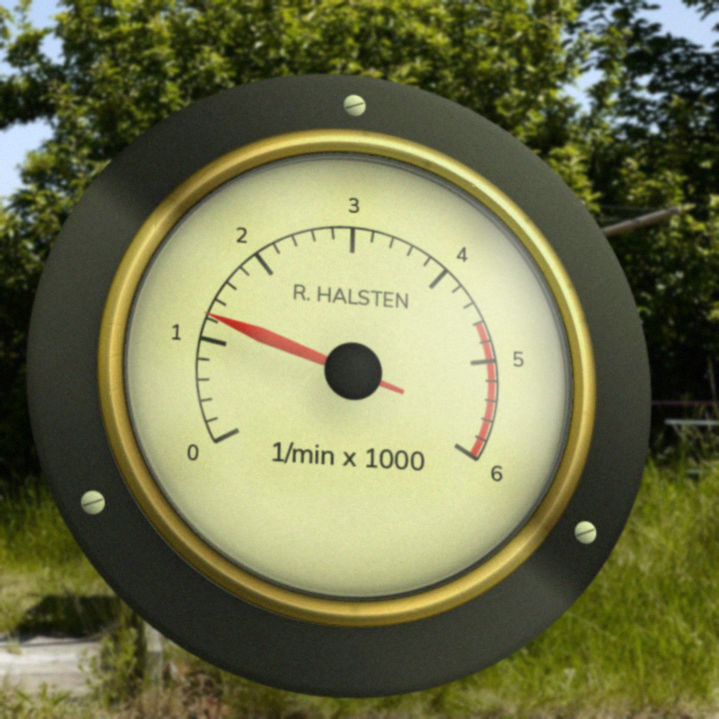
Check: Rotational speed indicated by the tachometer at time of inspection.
1200 rpm
